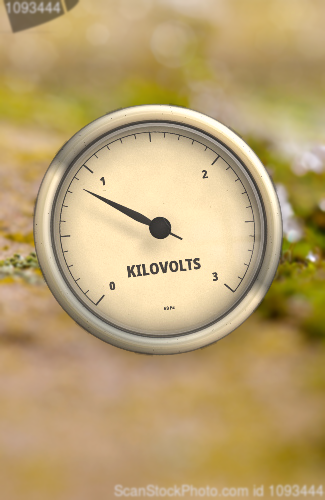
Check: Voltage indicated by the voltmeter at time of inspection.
0.85 kV
